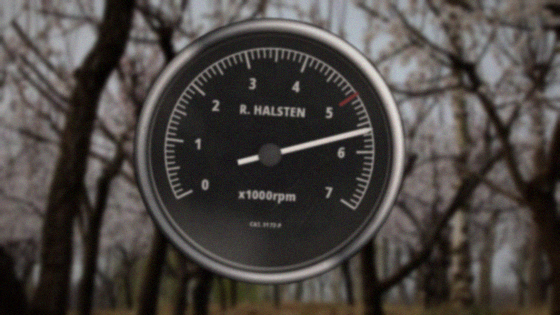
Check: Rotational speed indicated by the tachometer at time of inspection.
5600 rpm
